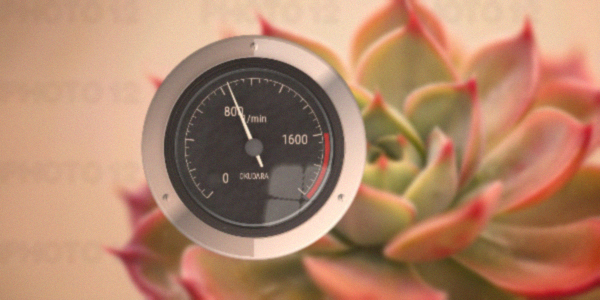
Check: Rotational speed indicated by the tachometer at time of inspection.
850 rpm
